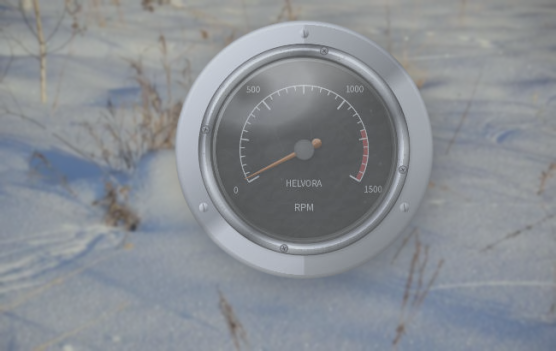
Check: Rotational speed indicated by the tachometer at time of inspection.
25 rpm
